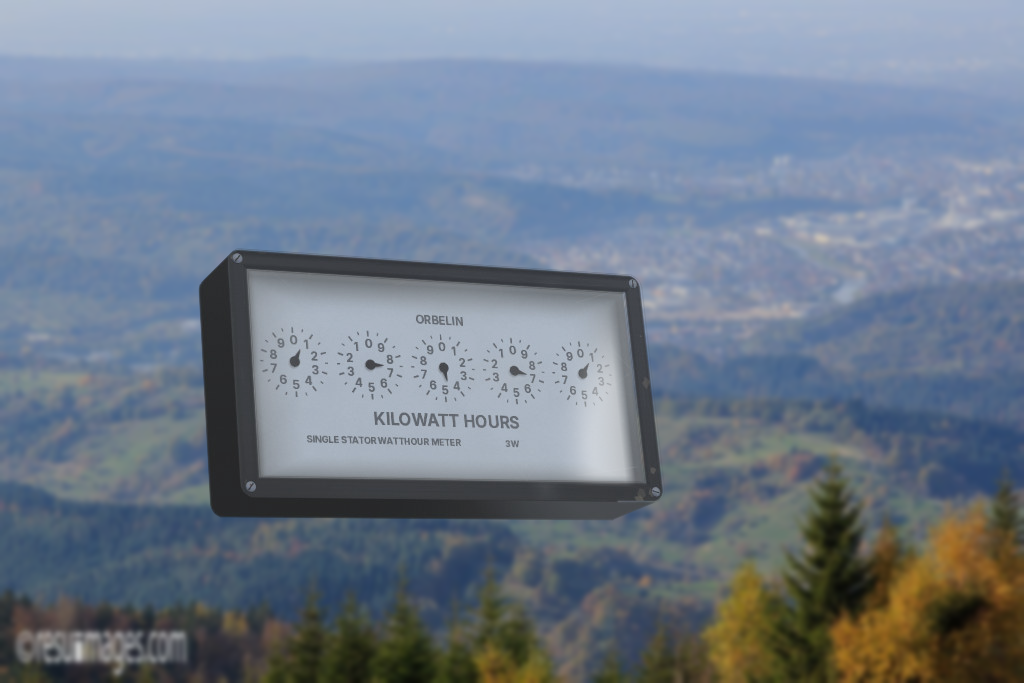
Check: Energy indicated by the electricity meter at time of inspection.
7471 kWh
